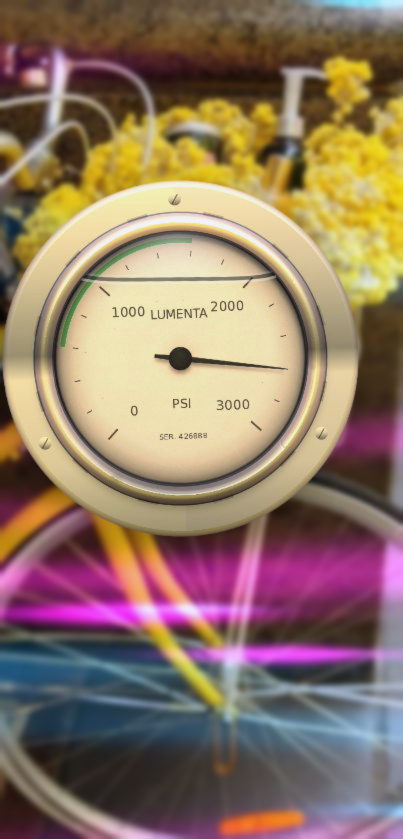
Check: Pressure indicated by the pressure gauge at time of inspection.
2600 psi
